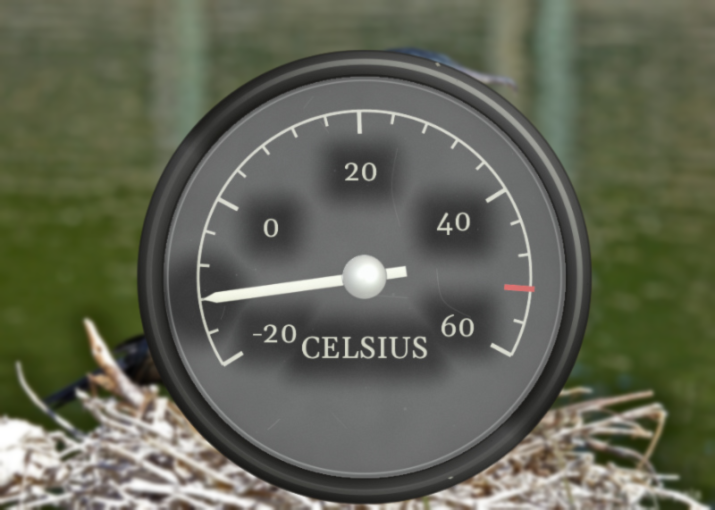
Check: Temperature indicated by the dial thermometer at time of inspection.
-12 °C
